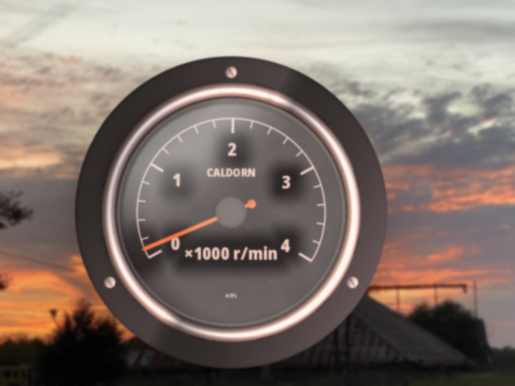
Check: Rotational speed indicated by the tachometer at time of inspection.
100 rpm
